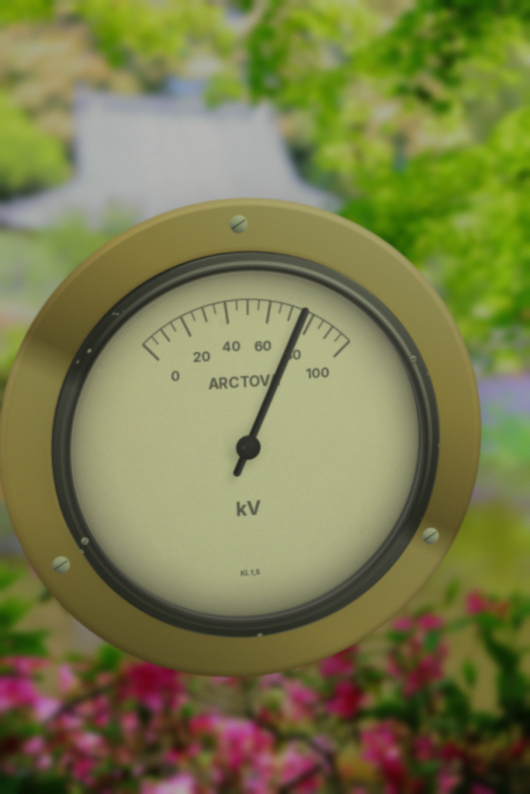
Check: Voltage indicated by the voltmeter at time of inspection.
75 kV
